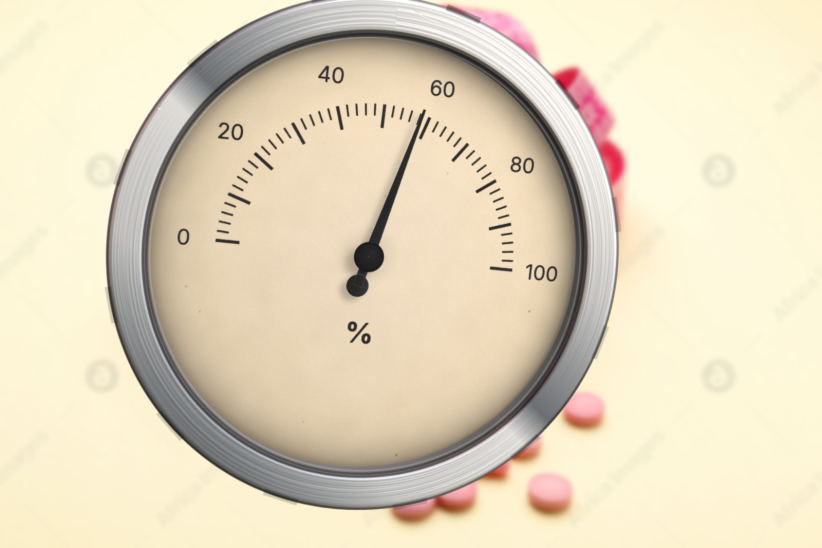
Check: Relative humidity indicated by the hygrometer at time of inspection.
58 %
